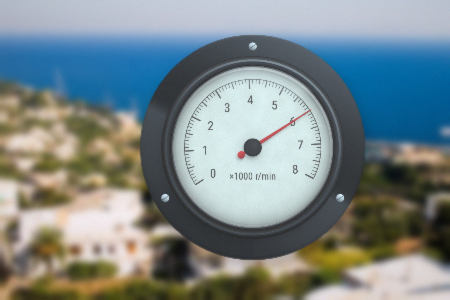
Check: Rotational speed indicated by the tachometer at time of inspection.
6000 rpm
